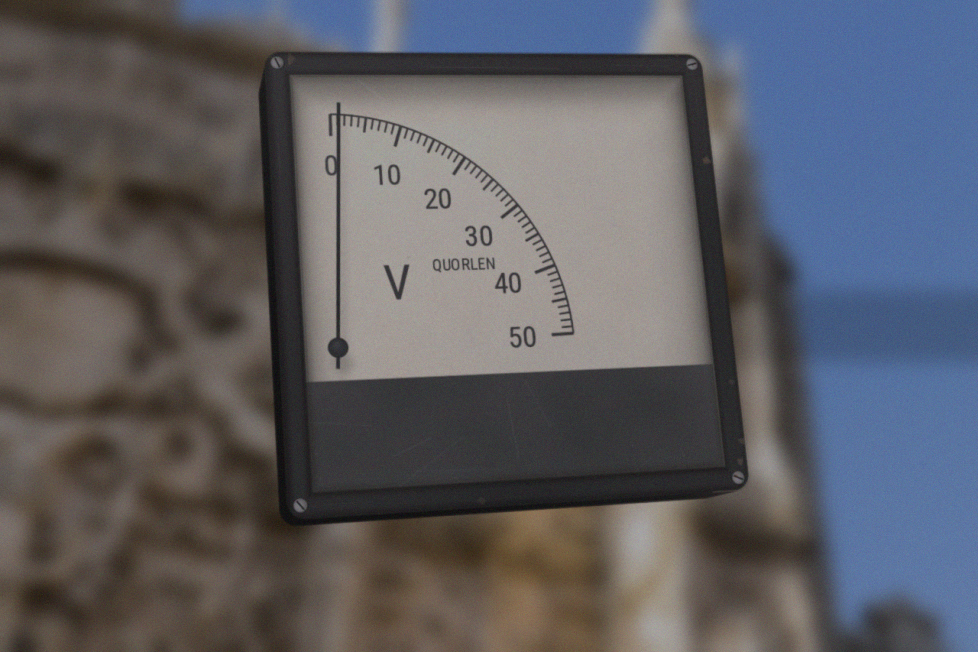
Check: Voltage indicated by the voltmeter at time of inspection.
1 V
